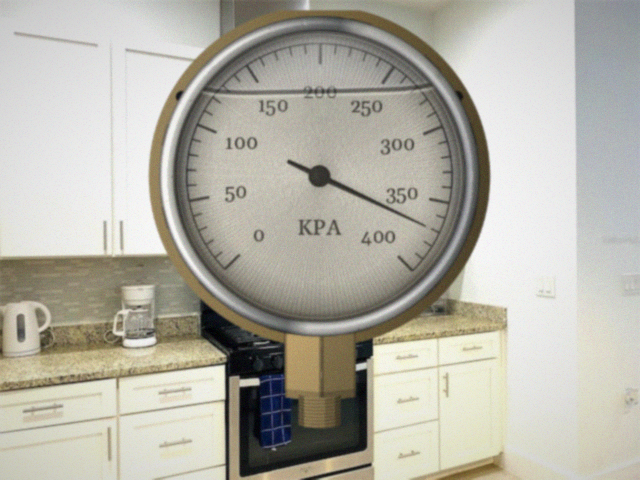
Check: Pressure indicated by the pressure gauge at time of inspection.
370 kPa
